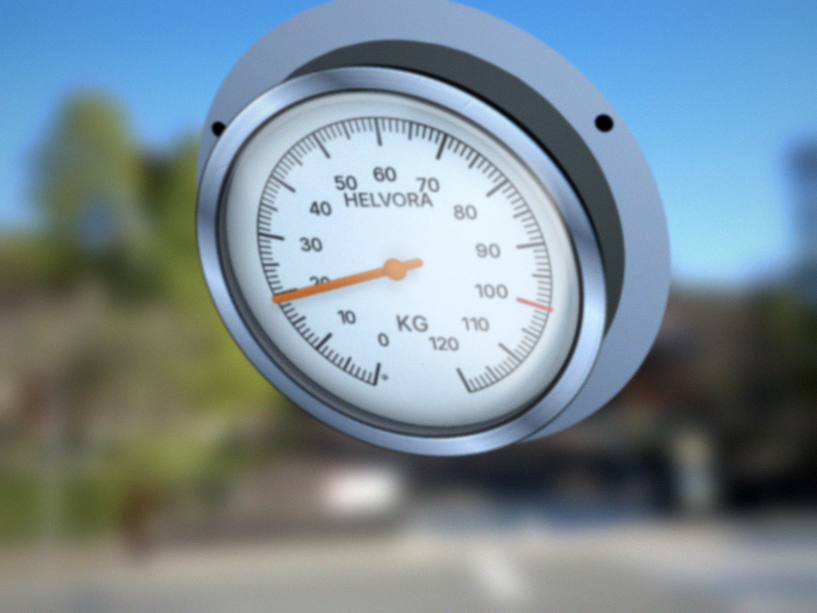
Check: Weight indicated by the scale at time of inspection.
20 kg
